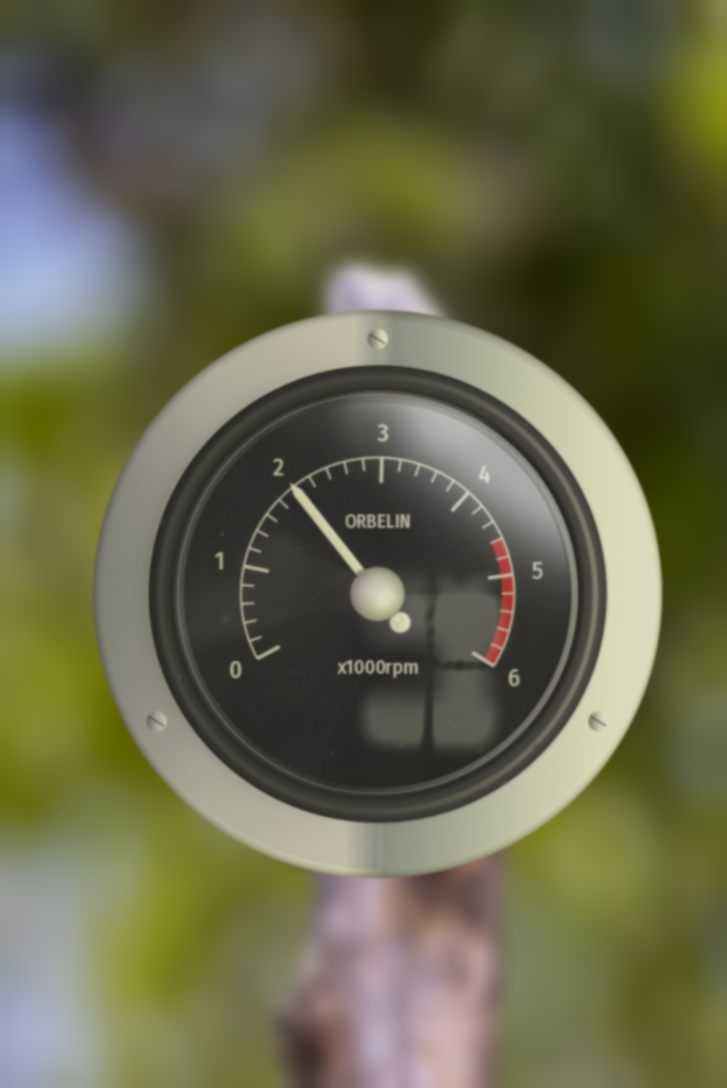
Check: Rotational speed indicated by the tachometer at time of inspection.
2000 rpm
